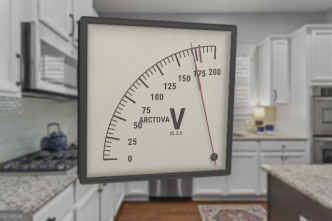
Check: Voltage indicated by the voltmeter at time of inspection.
170 V
